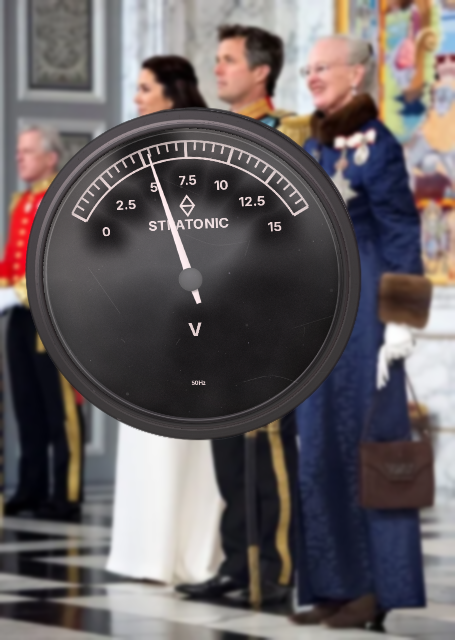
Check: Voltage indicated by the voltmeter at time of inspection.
5.5 V
